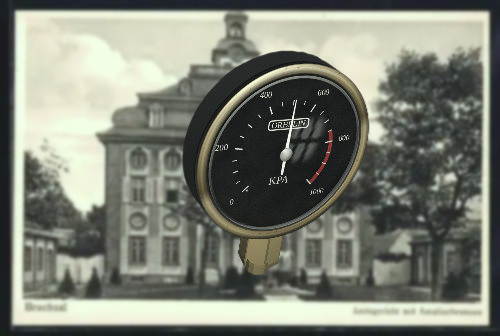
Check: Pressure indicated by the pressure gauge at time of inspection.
500 kPa
